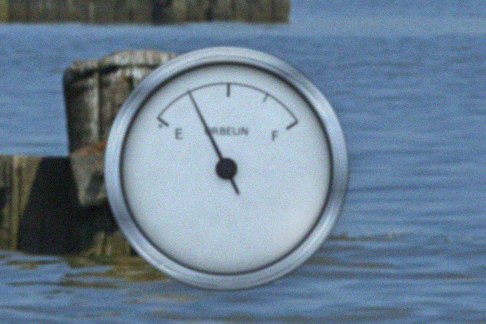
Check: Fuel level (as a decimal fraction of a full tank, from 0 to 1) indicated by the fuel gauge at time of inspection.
0.25
